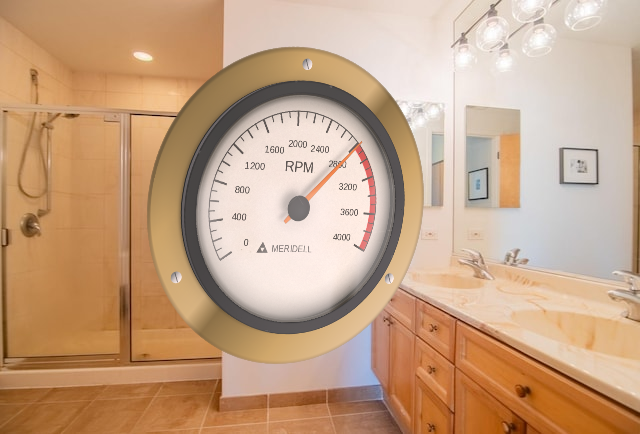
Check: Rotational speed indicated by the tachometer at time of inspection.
2800 rpm
